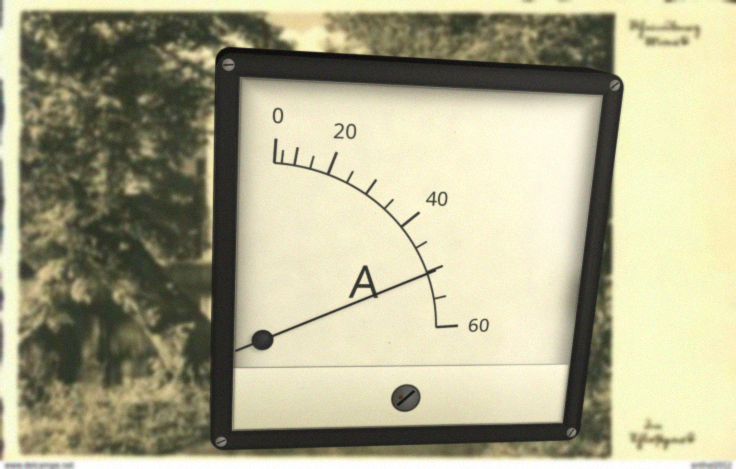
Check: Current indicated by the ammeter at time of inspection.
50 A
